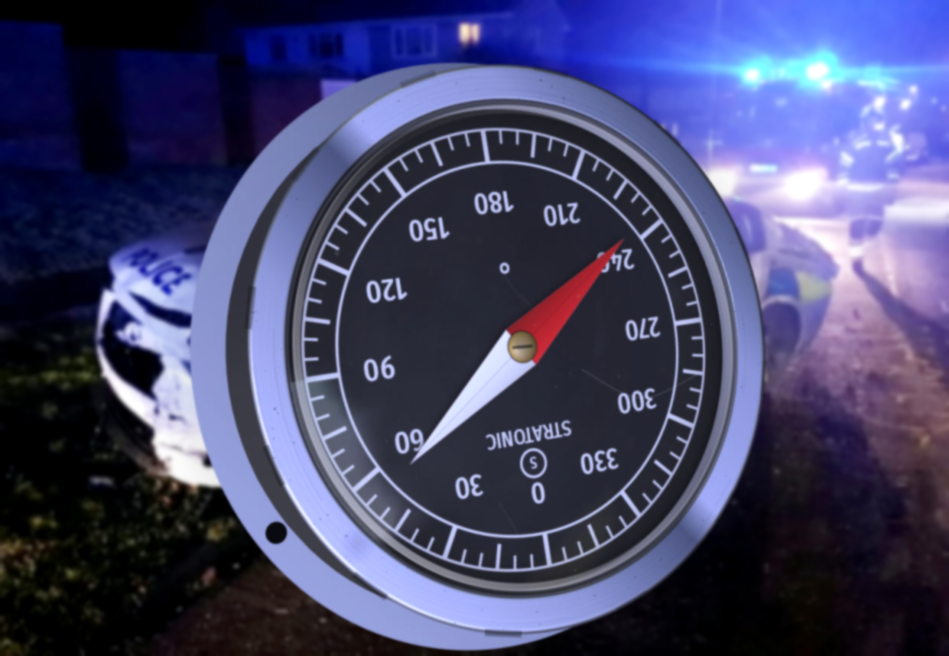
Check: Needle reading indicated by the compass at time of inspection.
235 °
